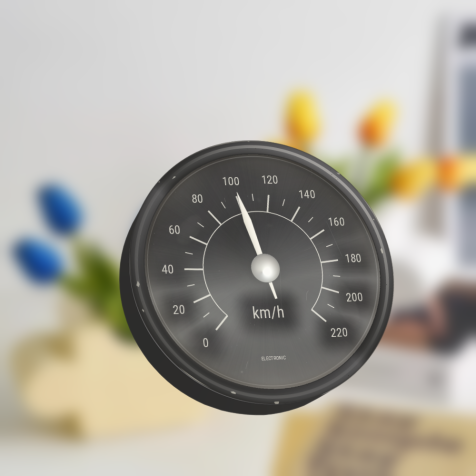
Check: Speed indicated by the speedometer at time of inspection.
100 km/h
